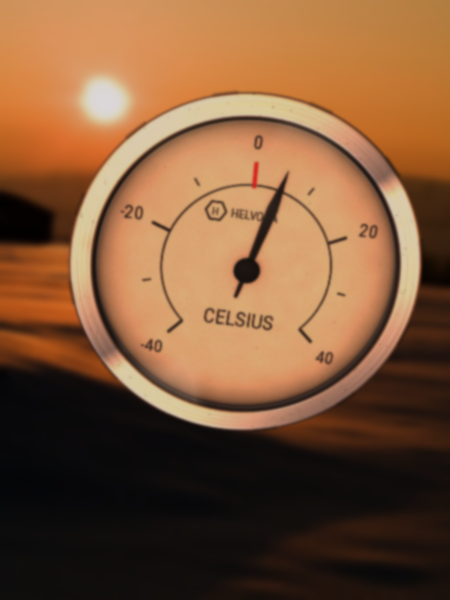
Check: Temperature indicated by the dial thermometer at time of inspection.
5 °C
